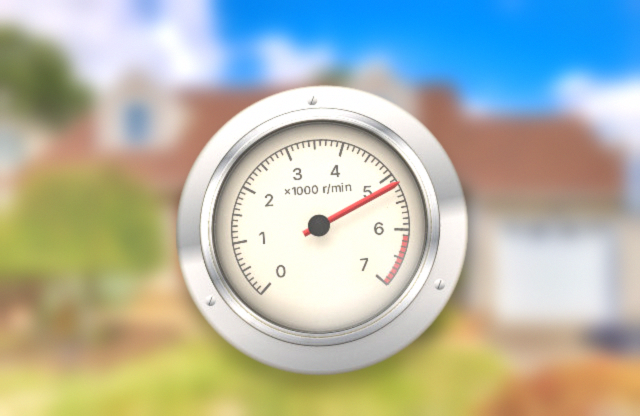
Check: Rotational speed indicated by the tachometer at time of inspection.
5200 rpm
